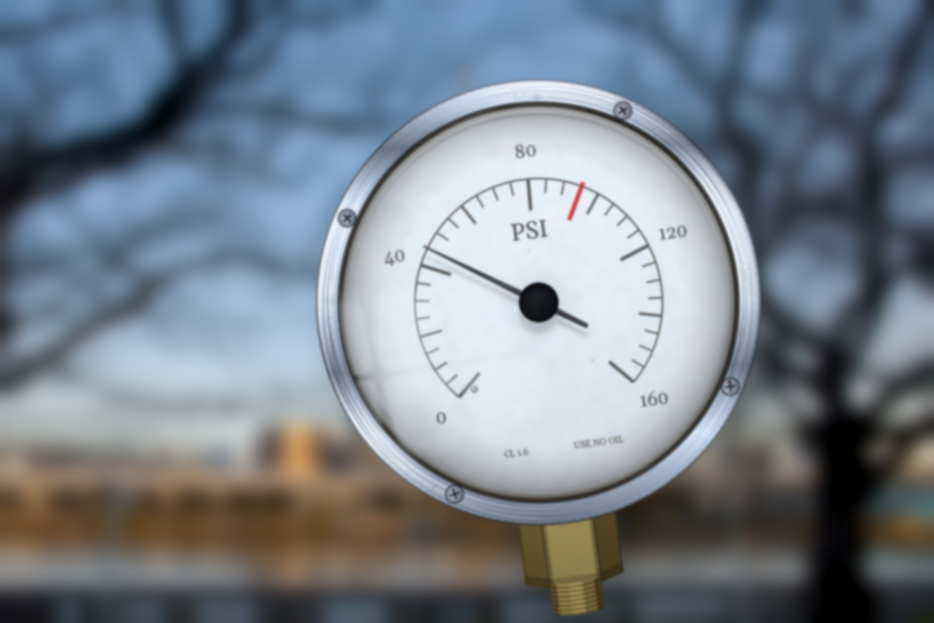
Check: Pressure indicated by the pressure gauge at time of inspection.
45 psi
